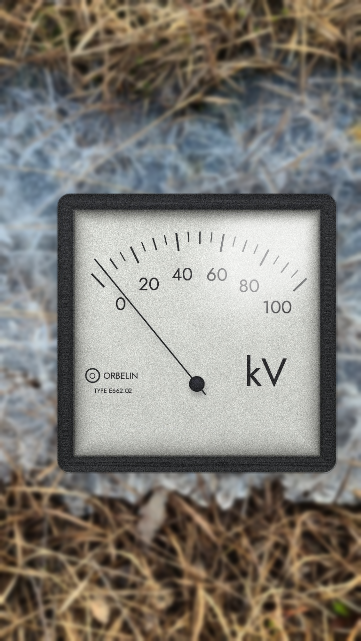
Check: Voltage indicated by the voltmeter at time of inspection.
5 kV
